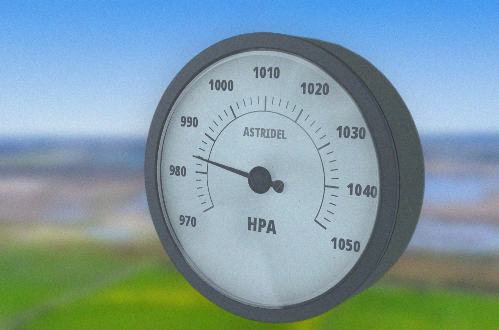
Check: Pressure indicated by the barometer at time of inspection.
984 hPa
